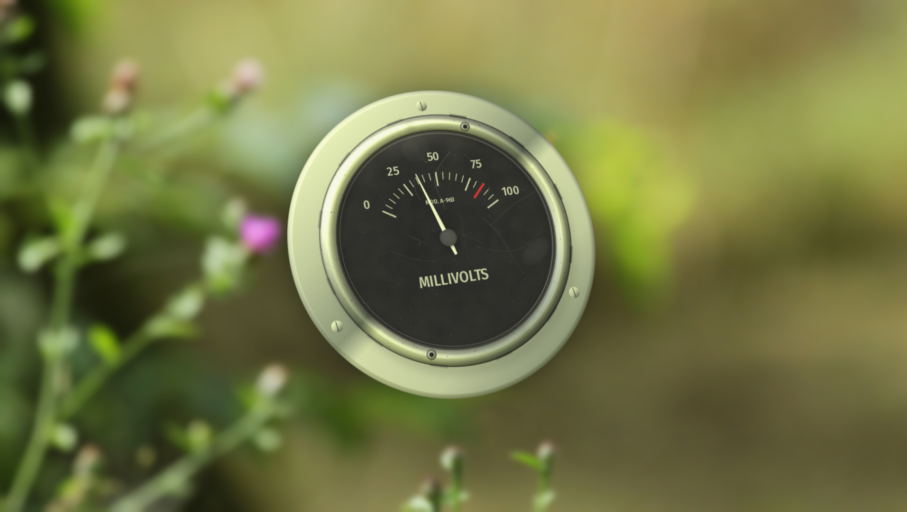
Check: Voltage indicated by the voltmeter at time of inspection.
35 mV
